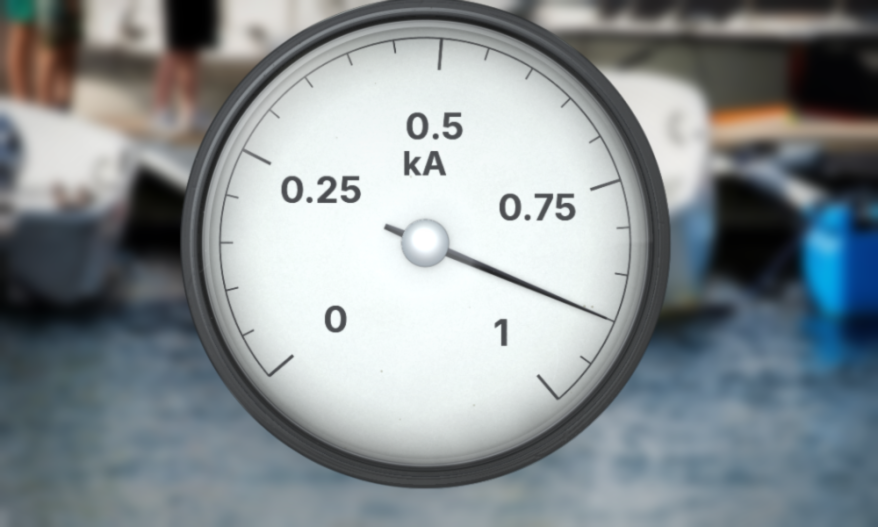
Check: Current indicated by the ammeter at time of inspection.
0.9 kA
